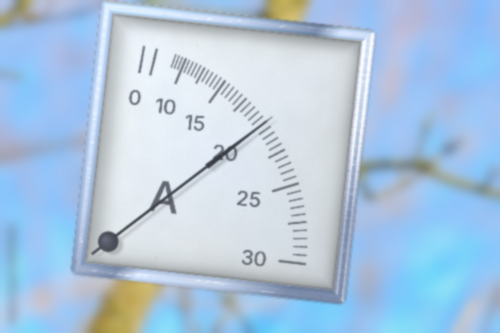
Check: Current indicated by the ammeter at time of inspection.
20 A
